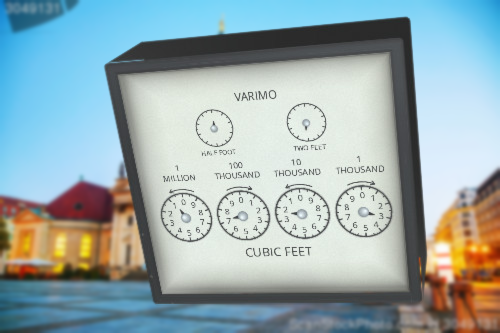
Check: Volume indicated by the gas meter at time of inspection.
72300 ft³
